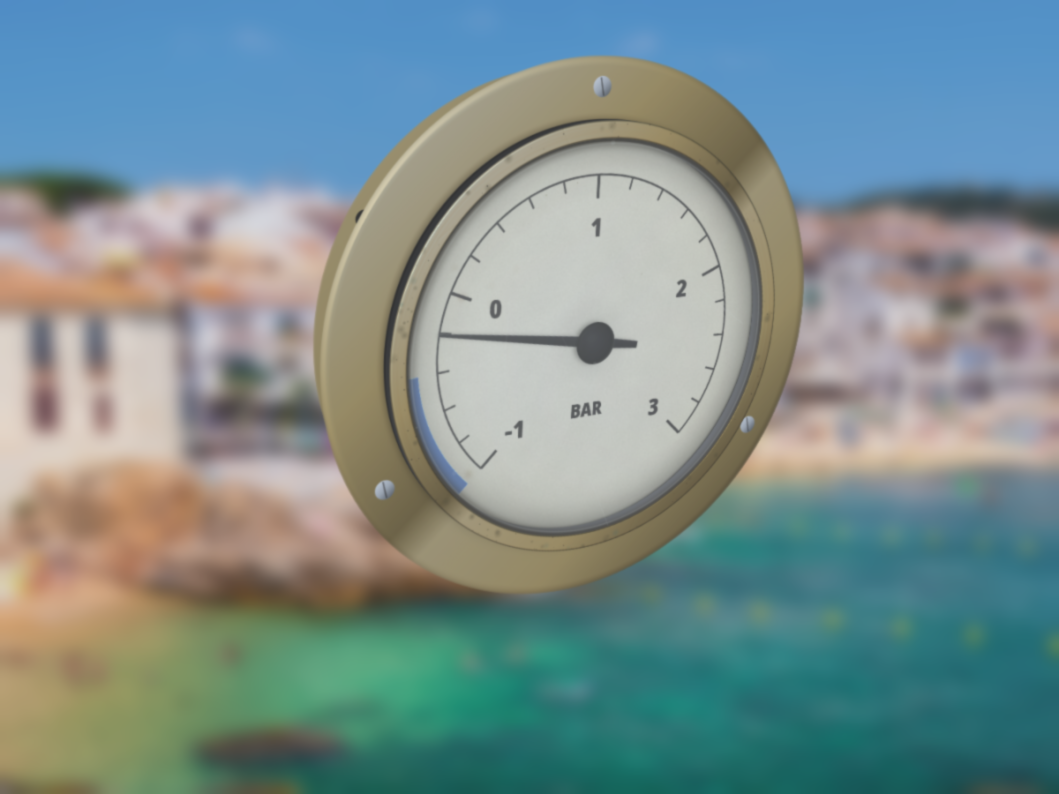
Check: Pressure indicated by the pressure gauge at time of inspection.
-0.2 bar
